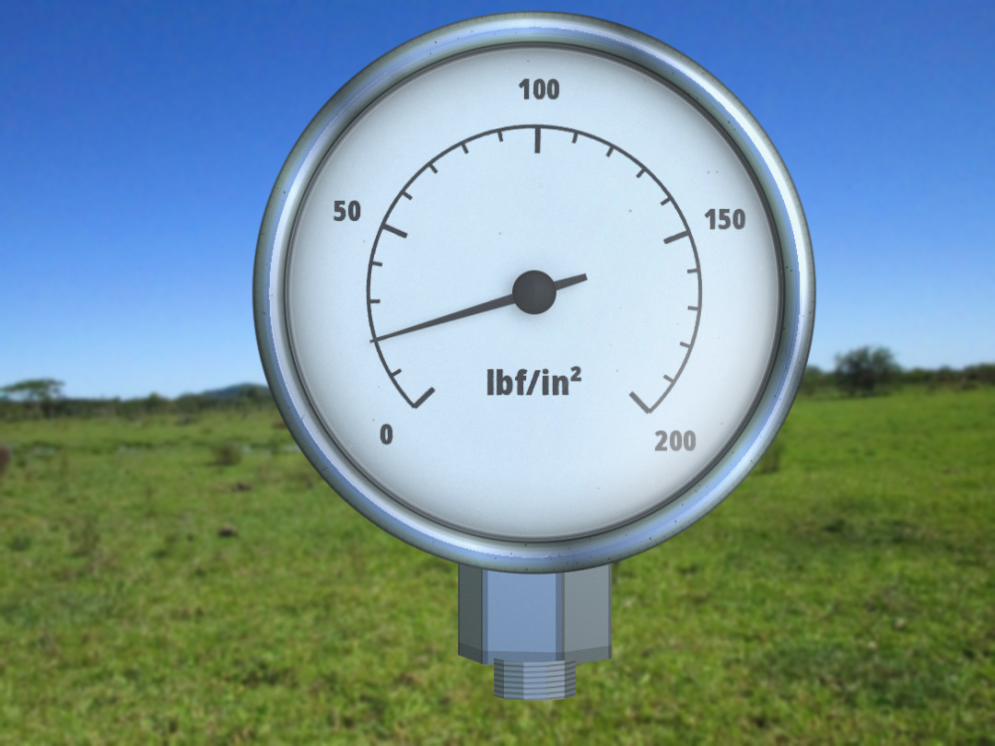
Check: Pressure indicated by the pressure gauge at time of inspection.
20 psi
